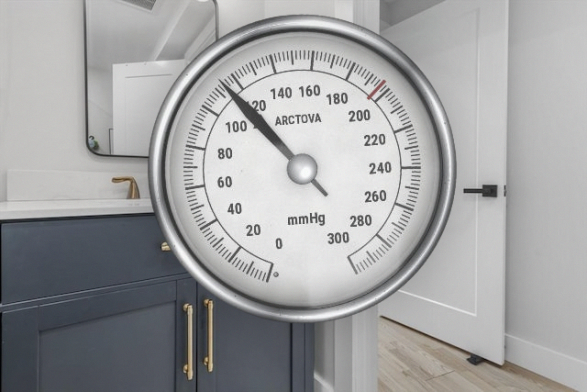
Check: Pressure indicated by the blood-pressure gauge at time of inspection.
114 mmHg
